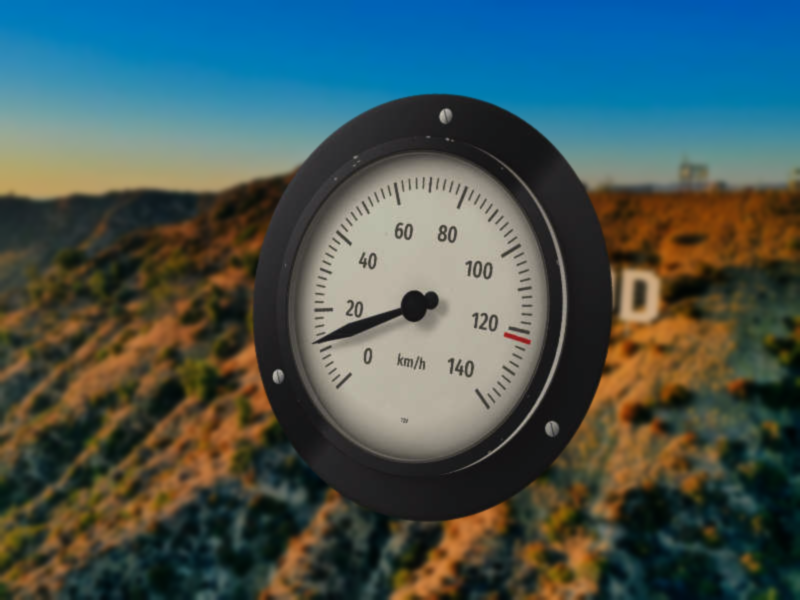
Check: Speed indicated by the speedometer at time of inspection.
12 km/h
